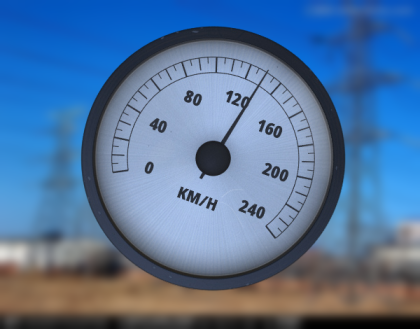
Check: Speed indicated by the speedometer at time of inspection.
130 km/h
